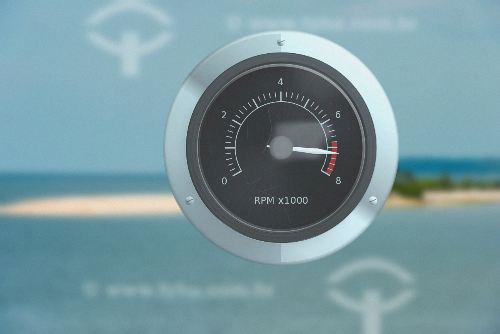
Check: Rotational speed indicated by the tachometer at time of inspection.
7200 rpm
